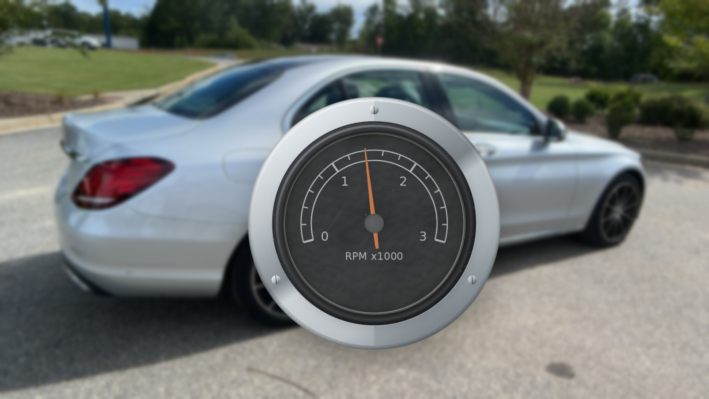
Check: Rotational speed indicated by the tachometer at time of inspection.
1400 rpm
